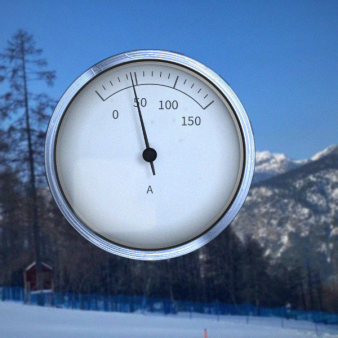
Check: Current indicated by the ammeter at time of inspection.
45 A
